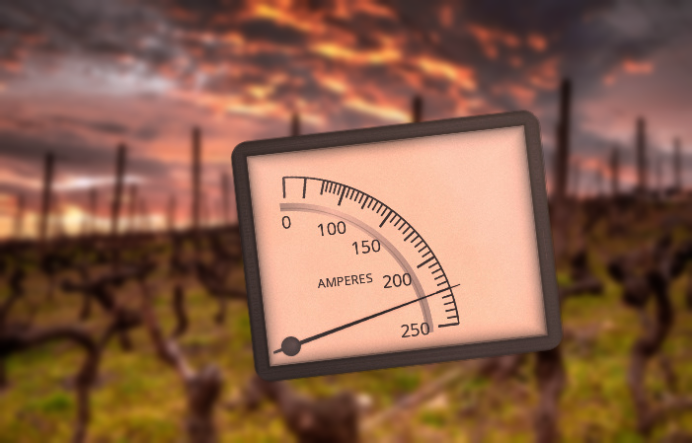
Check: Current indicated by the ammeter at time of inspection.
225 A
